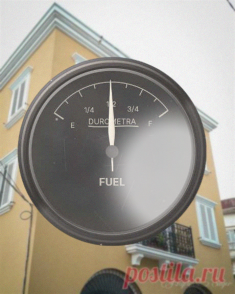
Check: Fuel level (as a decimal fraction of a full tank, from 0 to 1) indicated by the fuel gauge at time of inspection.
0.5
